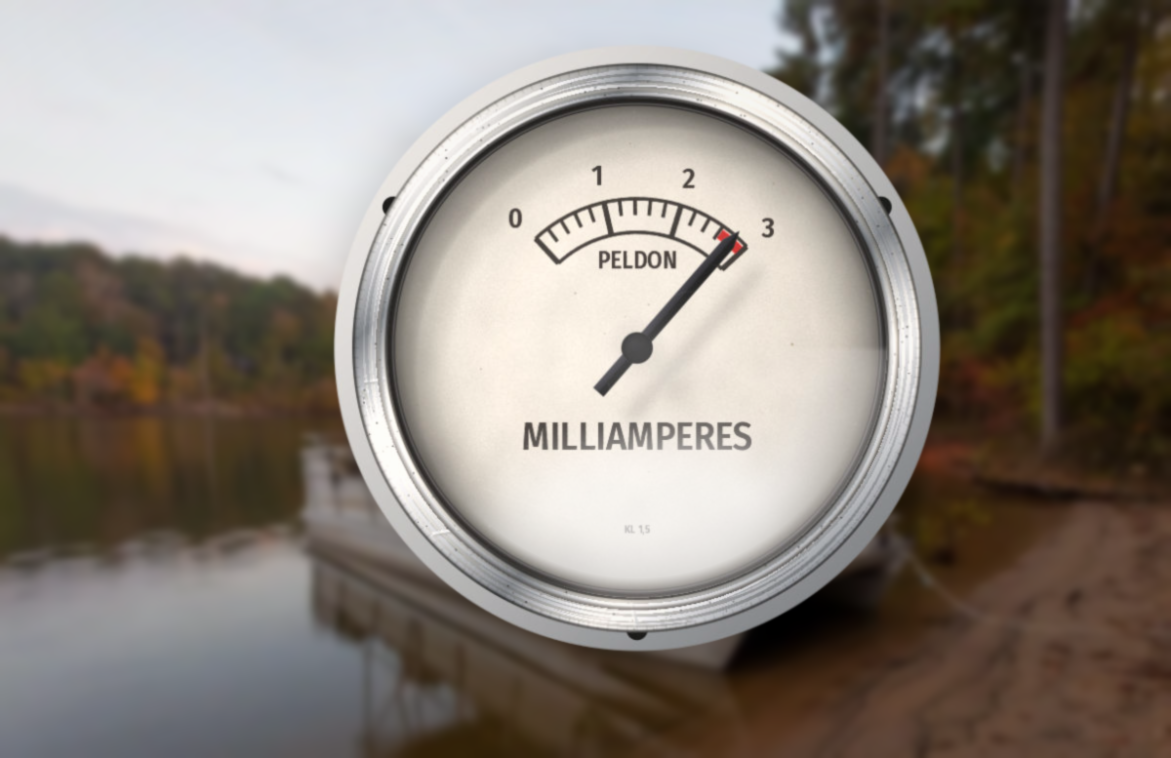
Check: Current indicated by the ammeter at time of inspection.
2.8 mA
